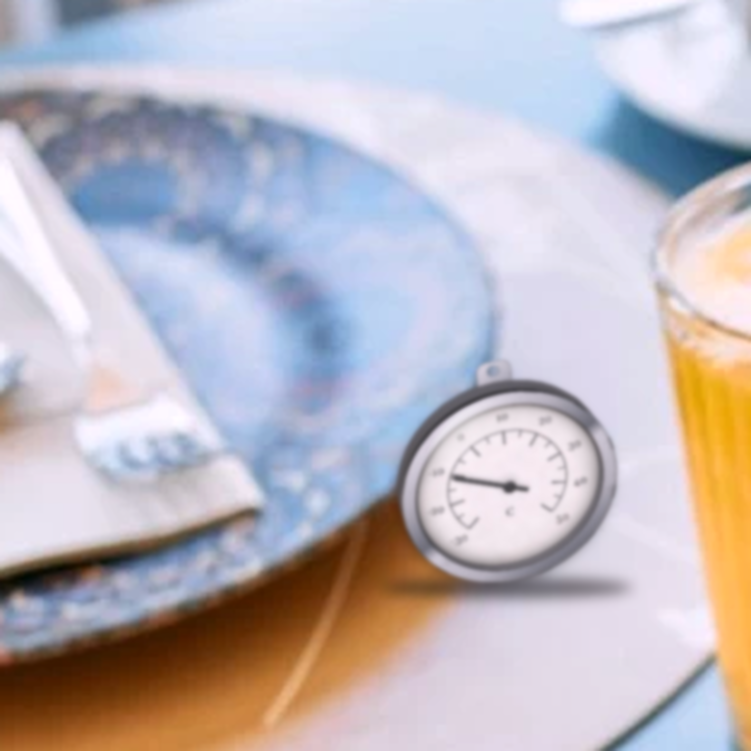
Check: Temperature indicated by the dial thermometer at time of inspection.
-10 °C
